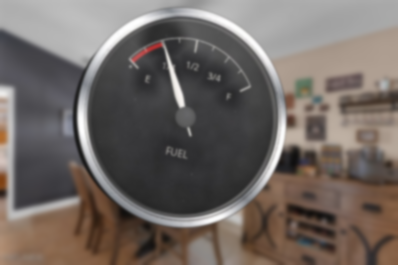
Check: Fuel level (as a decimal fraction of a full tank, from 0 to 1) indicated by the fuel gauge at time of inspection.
0.25
